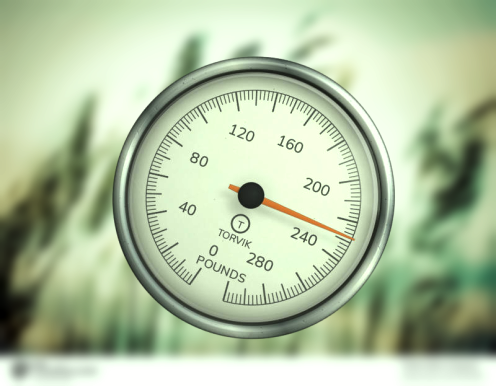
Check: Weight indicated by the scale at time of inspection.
228 lb
